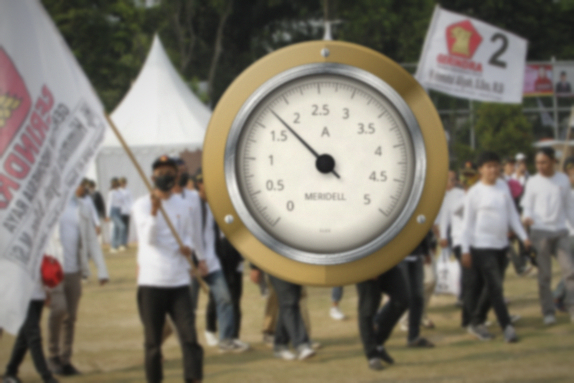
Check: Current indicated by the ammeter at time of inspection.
1.75 A
